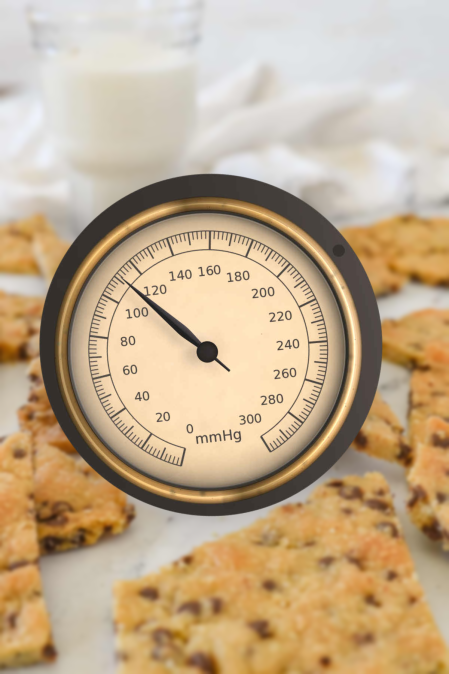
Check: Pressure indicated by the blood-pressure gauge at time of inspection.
112 mmHg
